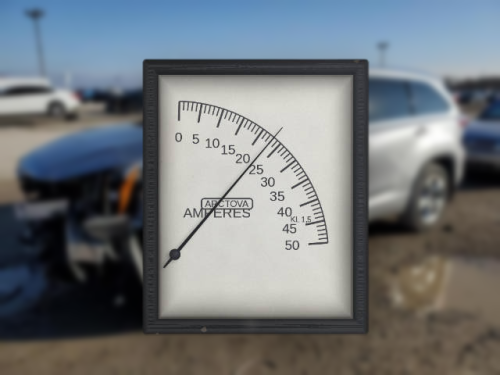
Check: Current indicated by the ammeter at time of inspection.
23 A
